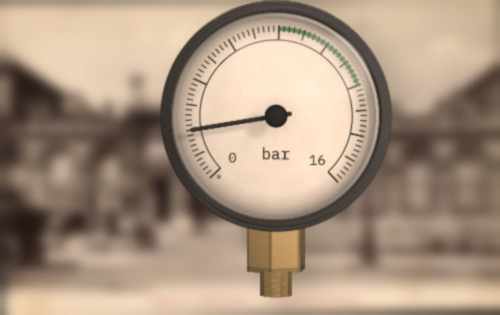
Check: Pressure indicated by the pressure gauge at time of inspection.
2 bar
